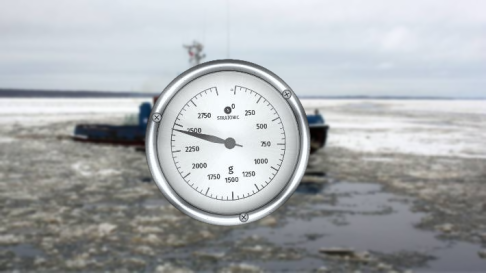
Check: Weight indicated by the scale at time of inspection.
2450 g
